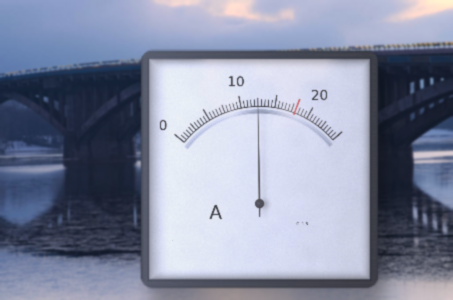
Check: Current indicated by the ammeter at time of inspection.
12.5 A
